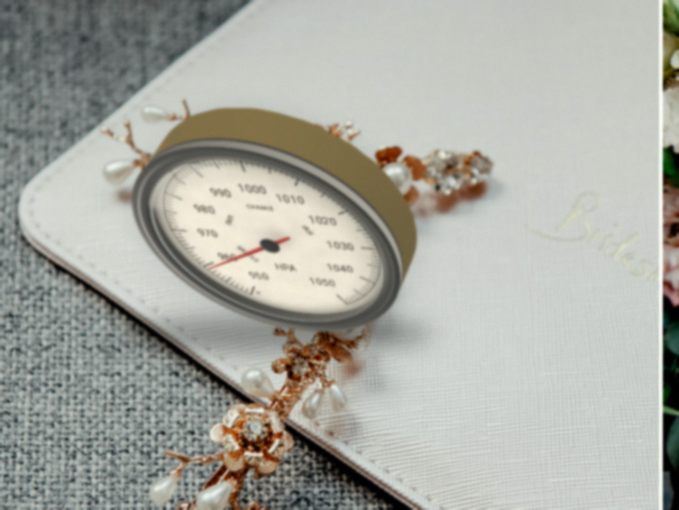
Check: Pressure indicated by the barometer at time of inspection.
960 hPa
